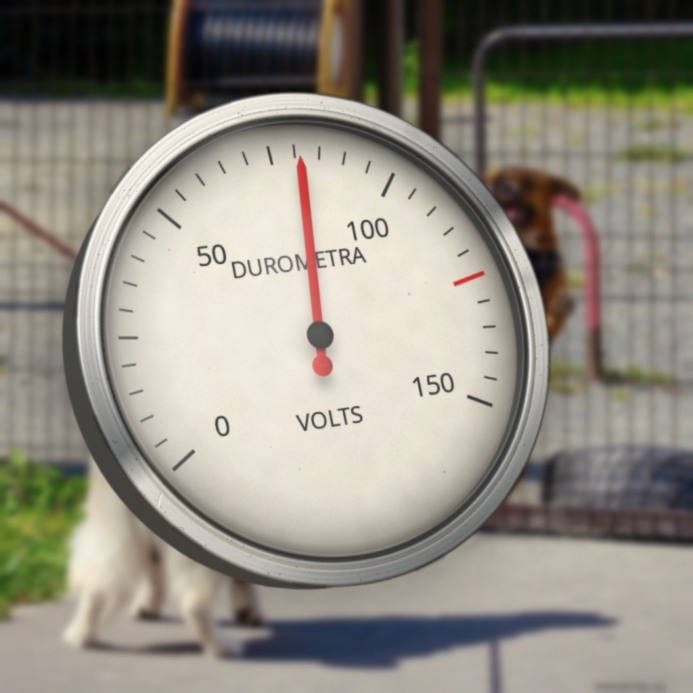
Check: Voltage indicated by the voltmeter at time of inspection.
80 V
